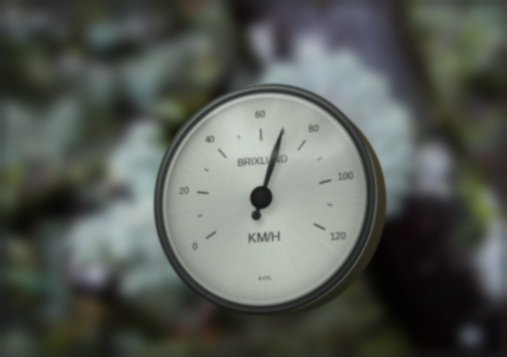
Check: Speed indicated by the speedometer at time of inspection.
70 km/h
